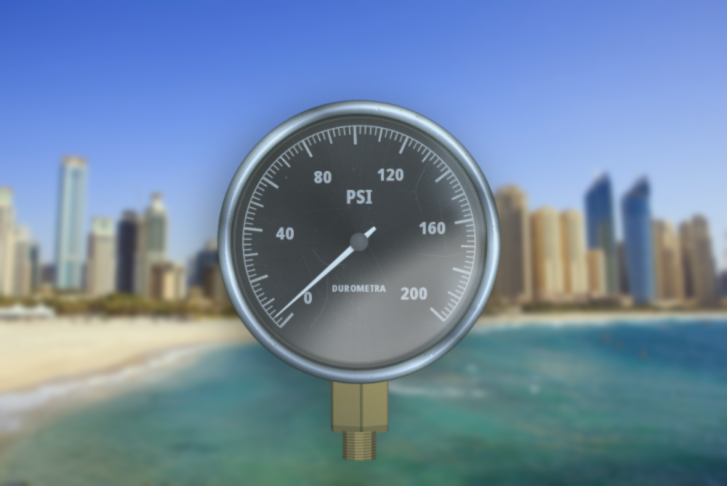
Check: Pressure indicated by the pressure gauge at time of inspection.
4 psi
